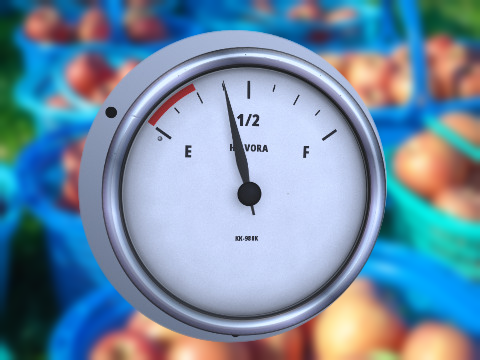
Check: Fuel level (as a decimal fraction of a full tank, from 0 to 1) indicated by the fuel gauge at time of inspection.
0.375
